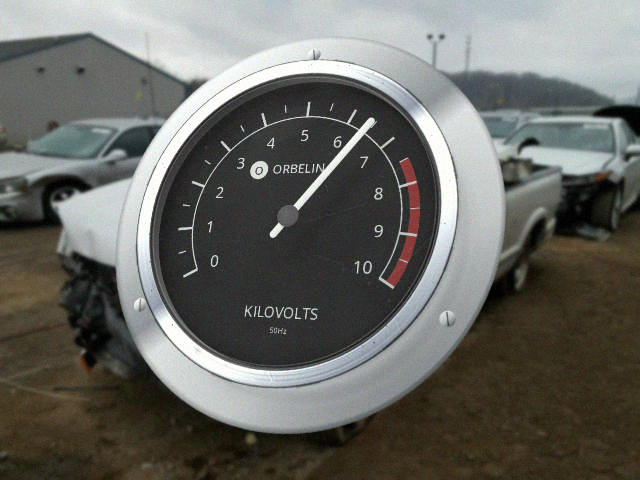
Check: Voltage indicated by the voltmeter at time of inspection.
6.5 kV
